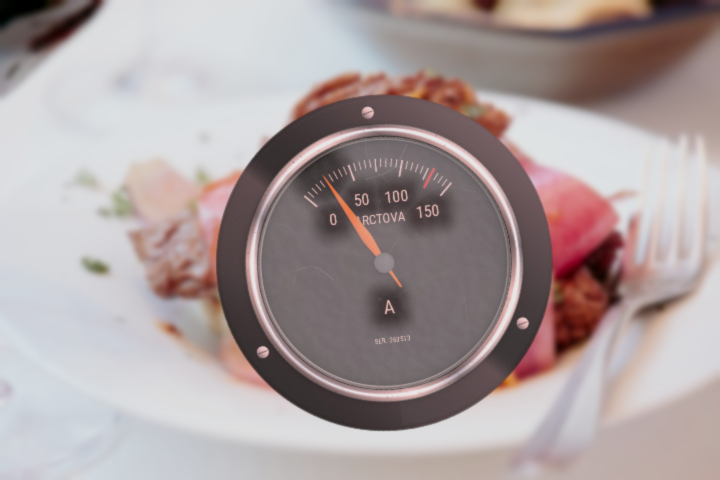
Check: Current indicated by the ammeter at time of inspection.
25 A
